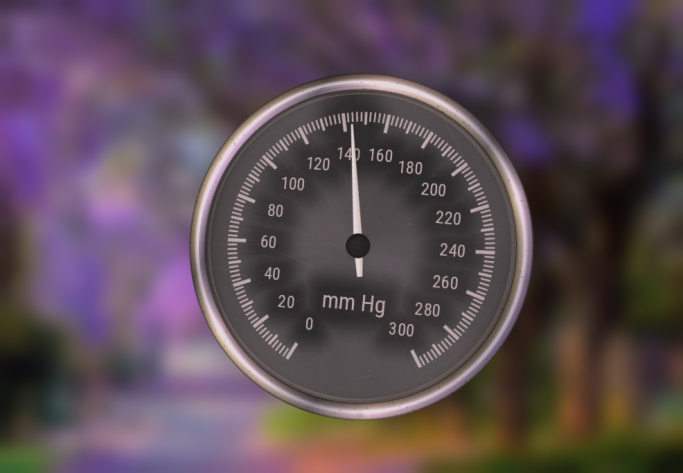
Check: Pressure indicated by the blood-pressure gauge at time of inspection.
144 mmHg
